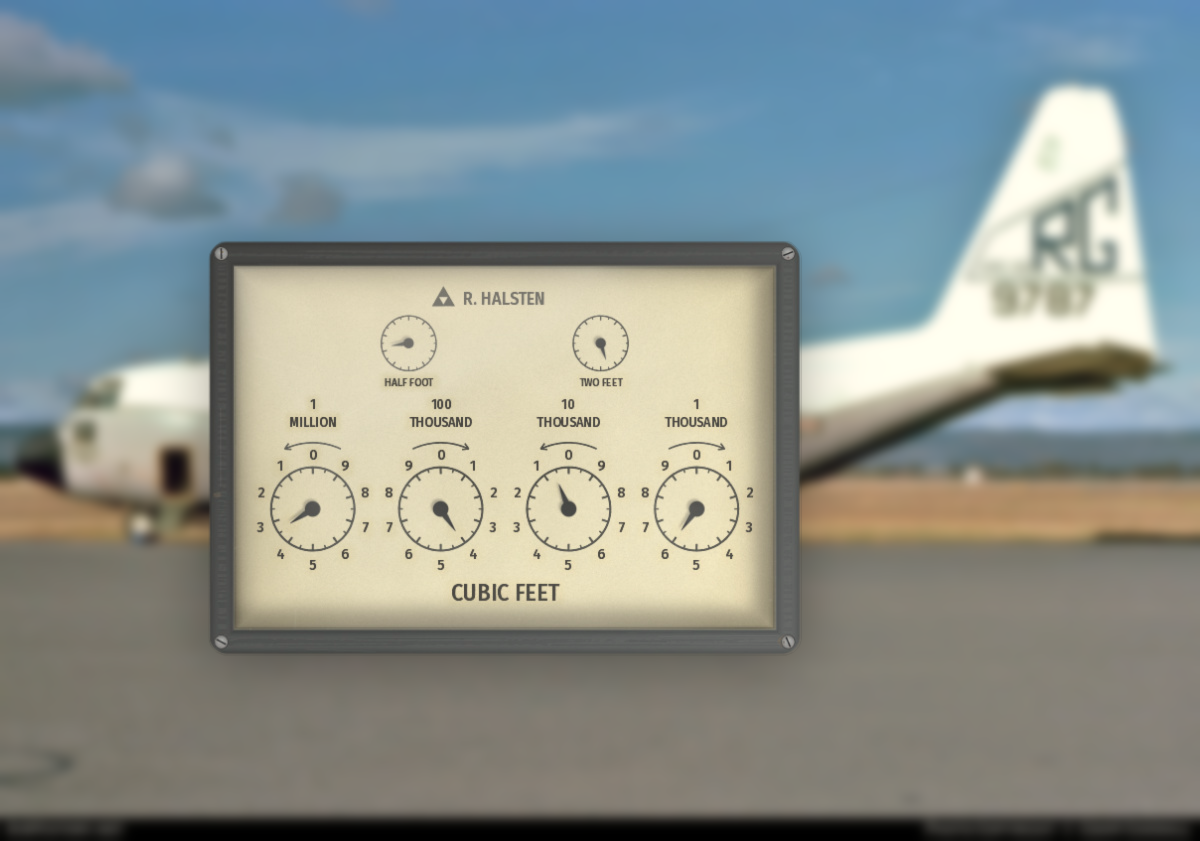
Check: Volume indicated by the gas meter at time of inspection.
340600 ft³
